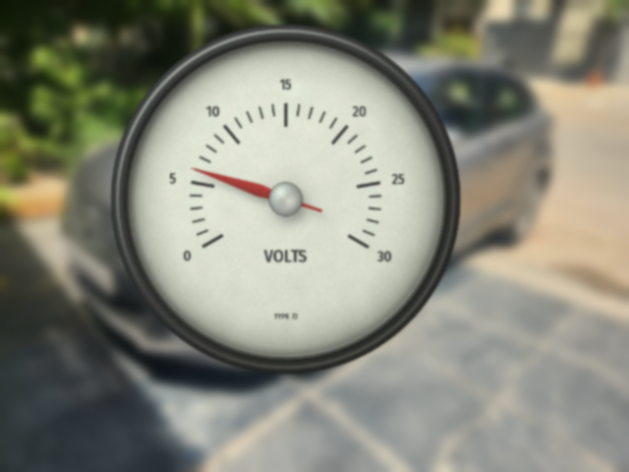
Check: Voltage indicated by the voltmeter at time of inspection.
6 V
